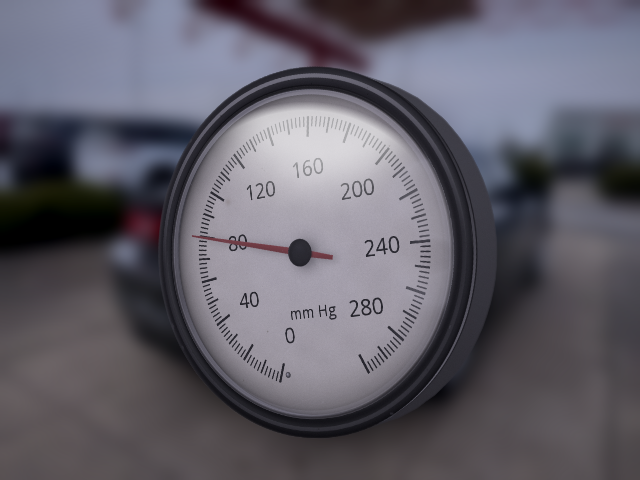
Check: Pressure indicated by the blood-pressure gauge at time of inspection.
80 mmHg
